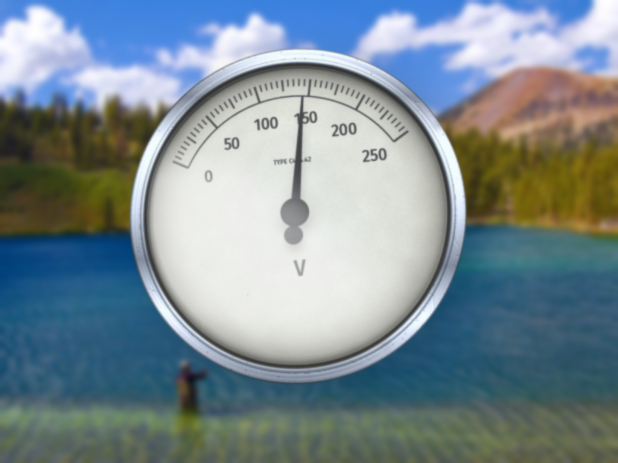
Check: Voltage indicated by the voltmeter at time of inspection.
145 V
